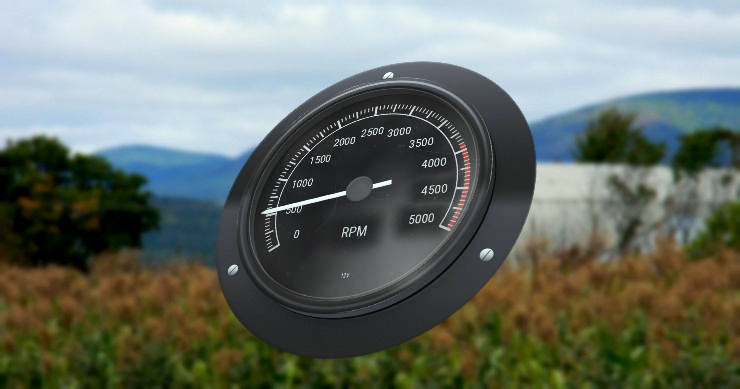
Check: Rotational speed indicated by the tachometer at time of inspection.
500 rpm
